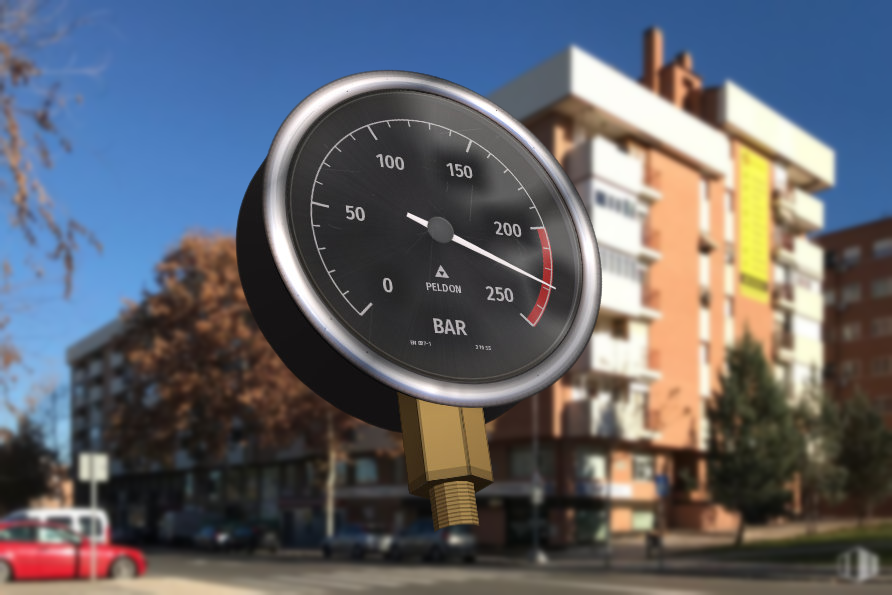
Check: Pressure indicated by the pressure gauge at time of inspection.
230 bar
